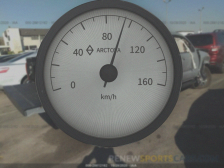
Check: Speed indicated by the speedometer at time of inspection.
95 km/h
